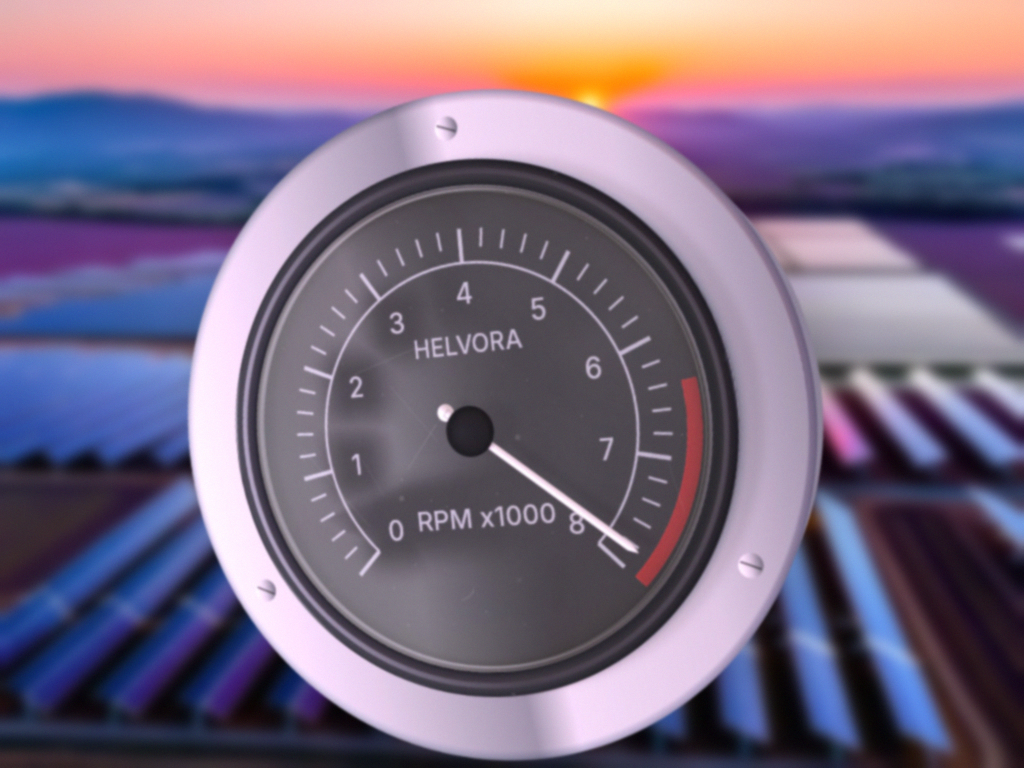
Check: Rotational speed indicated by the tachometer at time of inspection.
7800 rpm
